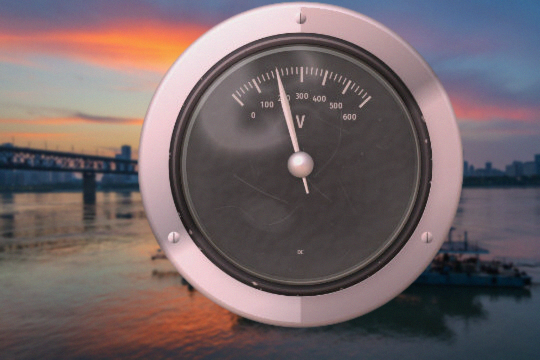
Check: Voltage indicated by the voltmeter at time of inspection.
200 V
